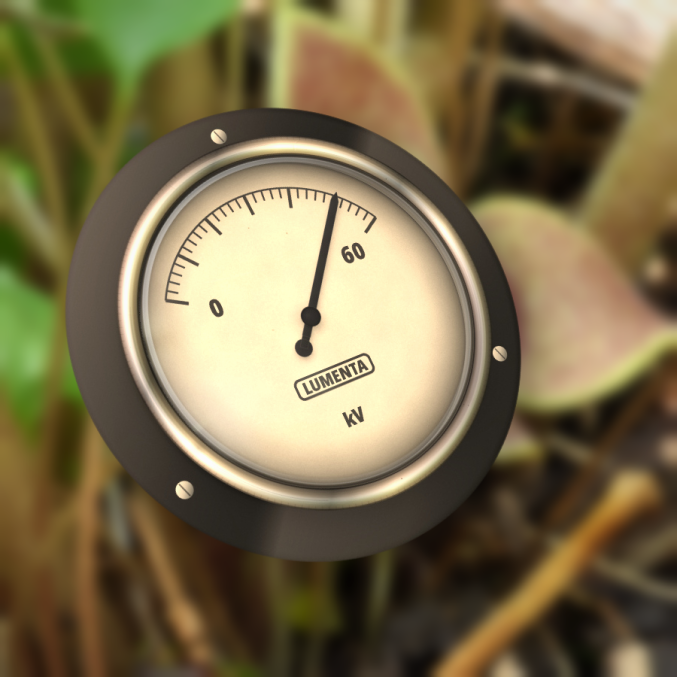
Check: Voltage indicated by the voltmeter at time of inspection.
50 kV
